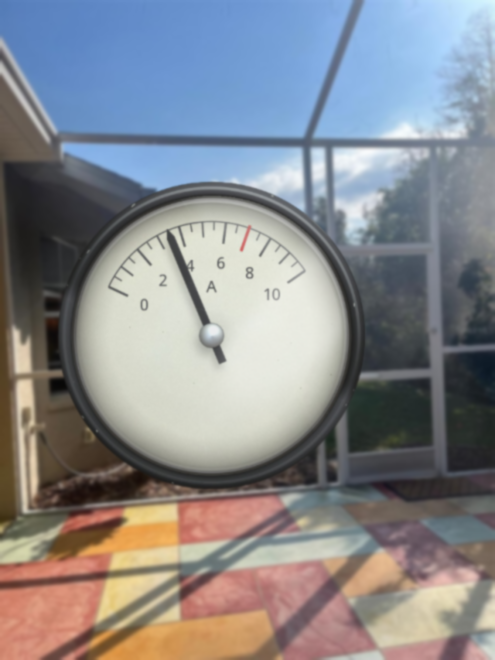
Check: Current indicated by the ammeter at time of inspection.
3.5 A
